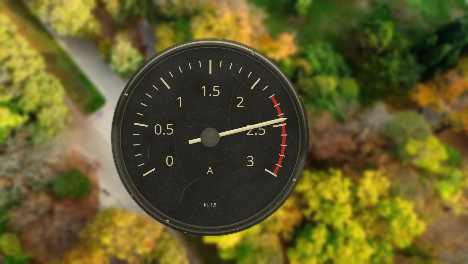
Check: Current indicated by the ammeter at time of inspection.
2.45 A
